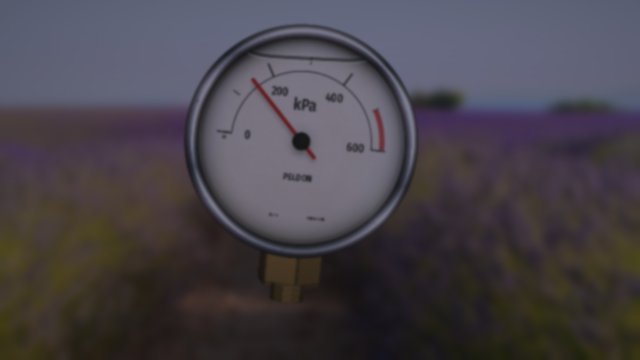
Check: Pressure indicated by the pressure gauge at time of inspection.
150 kPa
